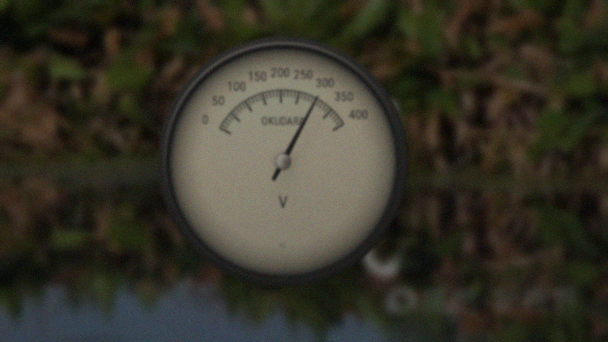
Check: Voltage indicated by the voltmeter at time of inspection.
300 V
